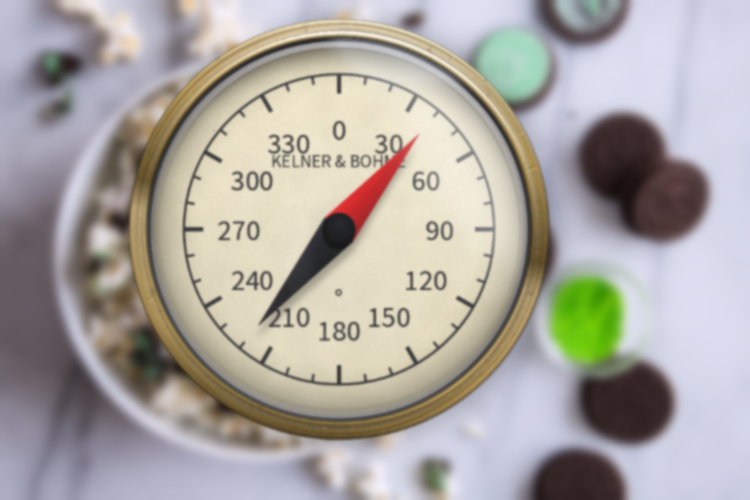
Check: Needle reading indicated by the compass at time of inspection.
40 °
